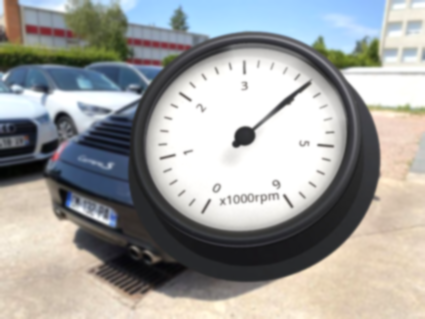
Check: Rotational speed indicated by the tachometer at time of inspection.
4000 rpm
